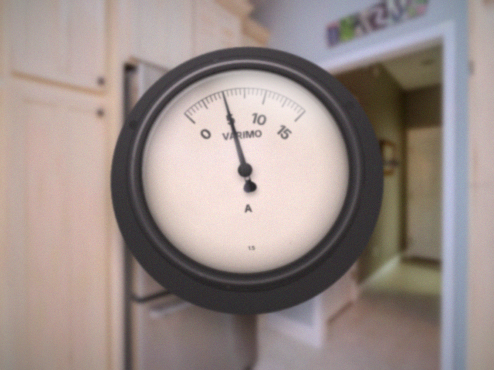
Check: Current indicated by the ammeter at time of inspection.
5 A
